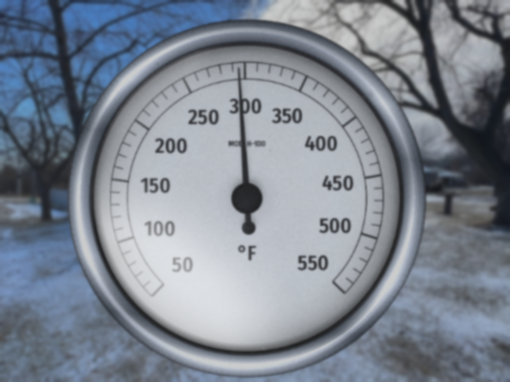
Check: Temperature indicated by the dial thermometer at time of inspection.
295 °F
